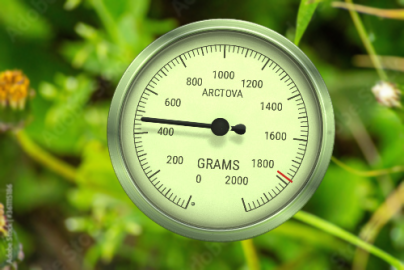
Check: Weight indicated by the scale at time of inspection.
460 g
